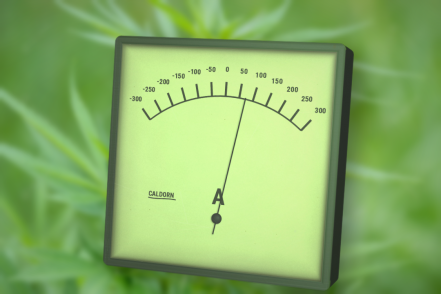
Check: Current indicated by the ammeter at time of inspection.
75 A
